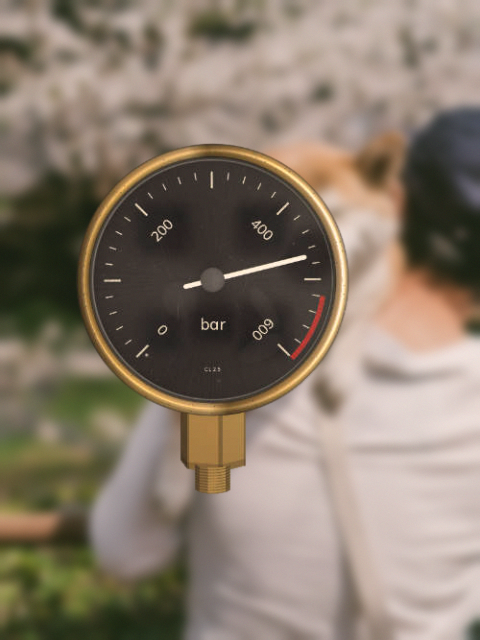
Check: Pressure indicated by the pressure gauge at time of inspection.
470 bar
